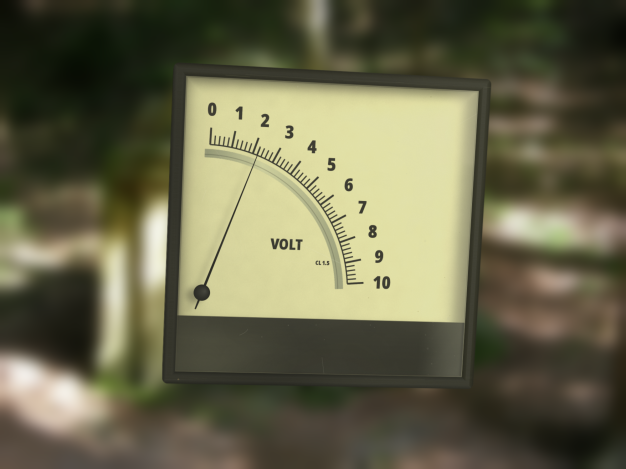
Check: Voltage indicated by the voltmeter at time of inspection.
2.2 V
